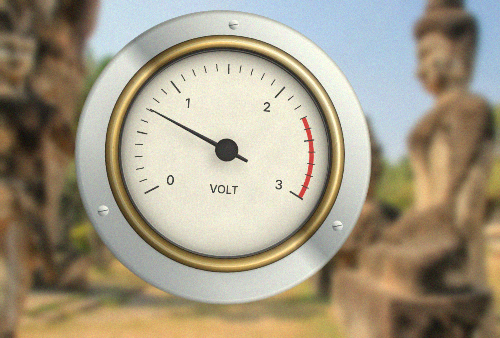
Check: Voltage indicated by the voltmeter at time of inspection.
0.7 V
